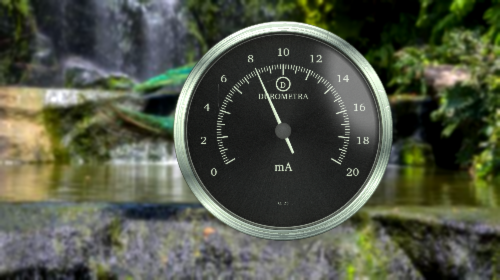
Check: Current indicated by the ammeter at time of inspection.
8 mA
